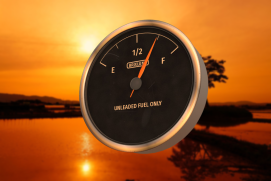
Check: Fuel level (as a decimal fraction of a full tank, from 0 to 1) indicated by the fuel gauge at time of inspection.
0.75
